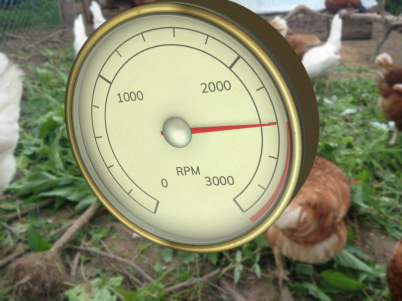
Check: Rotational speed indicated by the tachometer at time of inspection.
2400 rpm
